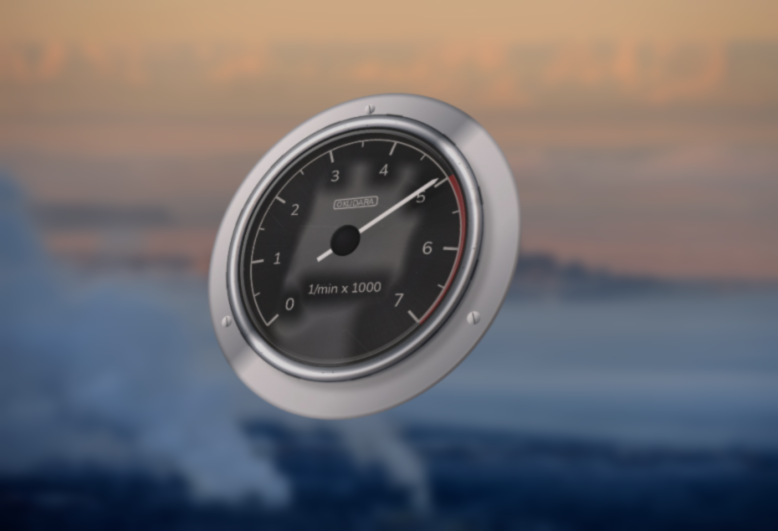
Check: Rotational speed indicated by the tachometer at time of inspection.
5000 rpm
